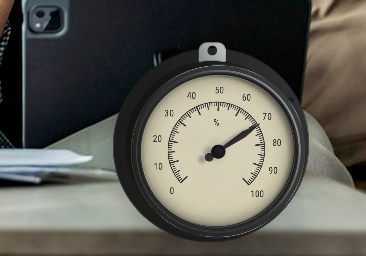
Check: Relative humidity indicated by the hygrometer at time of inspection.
70 %
